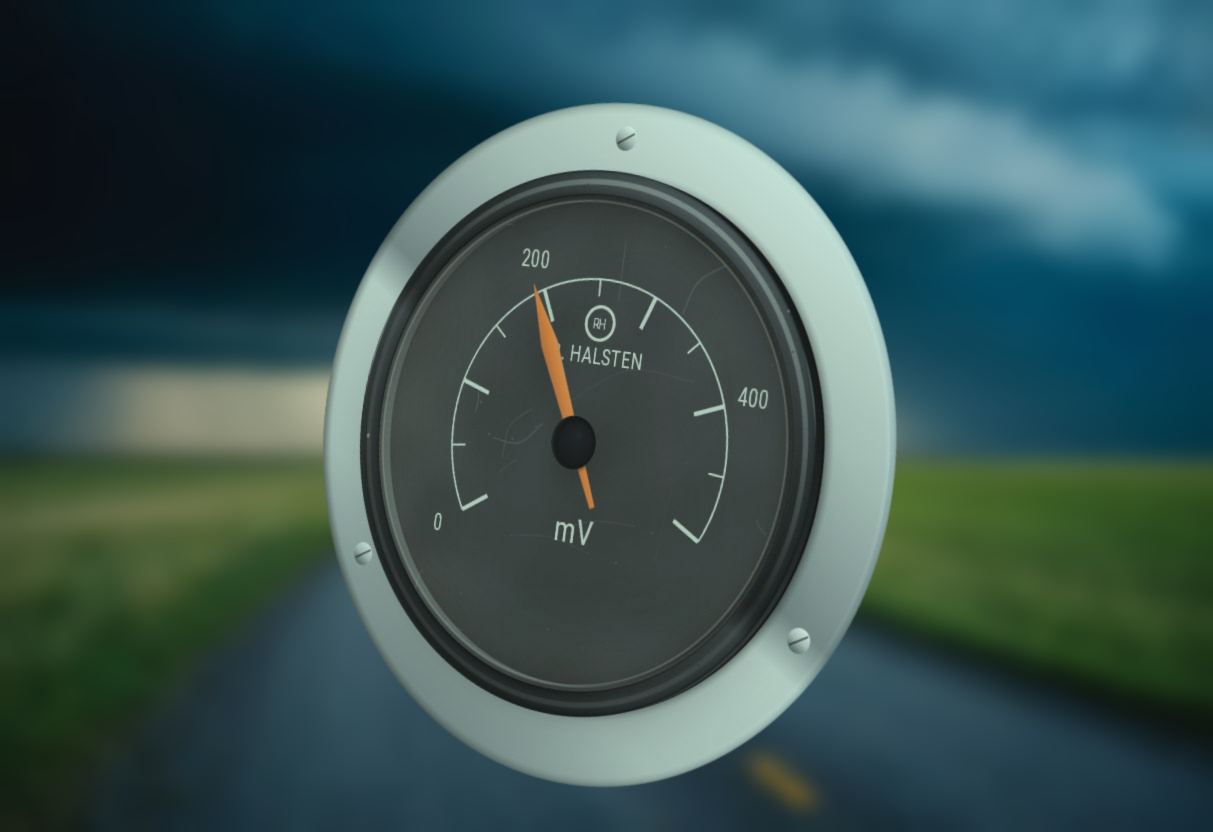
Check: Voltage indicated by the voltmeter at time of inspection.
200 mV
